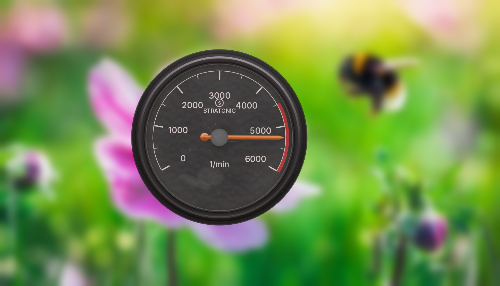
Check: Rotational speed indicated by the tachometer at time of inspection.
5250 rpm
